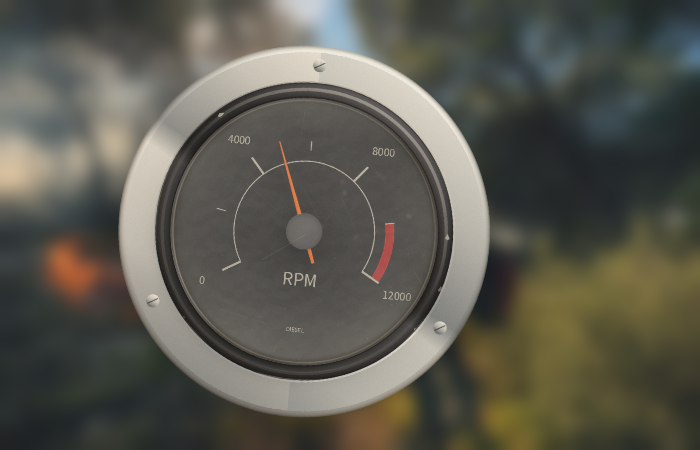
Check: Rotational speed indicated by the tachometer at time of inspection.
5000 rpm
